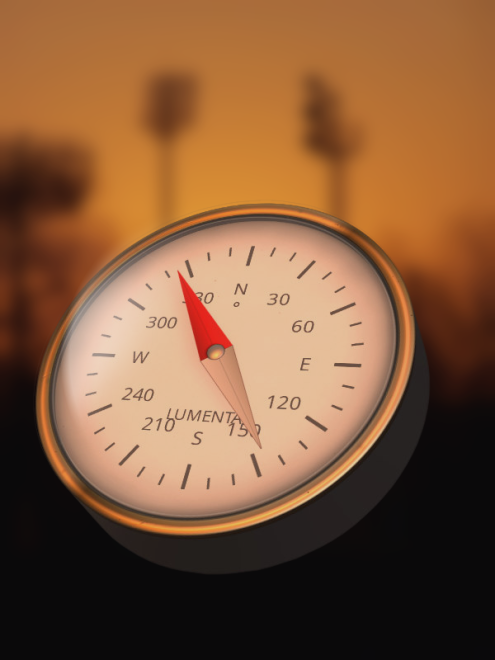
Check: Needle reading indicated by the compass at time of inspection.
325 °
